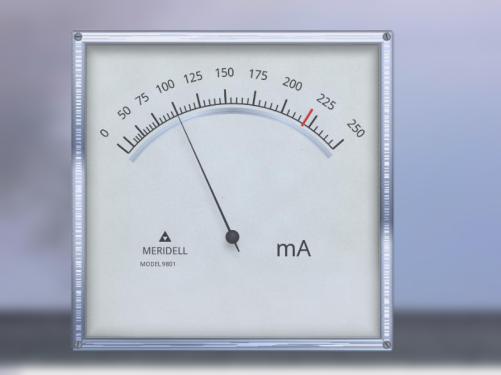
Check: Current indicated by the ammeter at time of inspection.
100 mA
